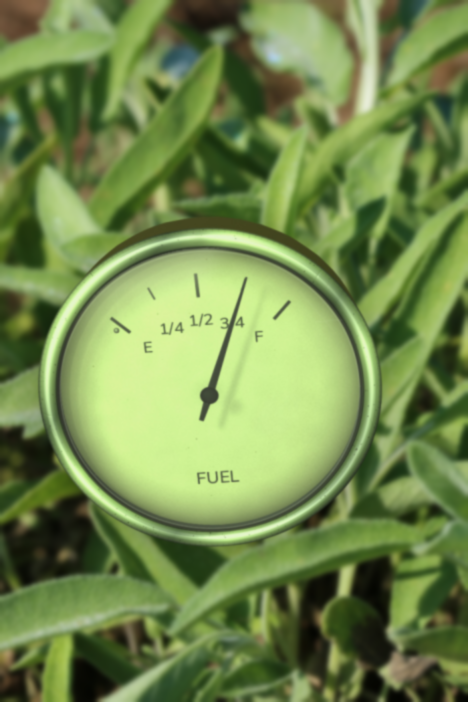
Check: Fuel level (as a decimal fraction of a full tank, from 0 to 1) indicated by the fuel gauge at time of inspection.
0.75
